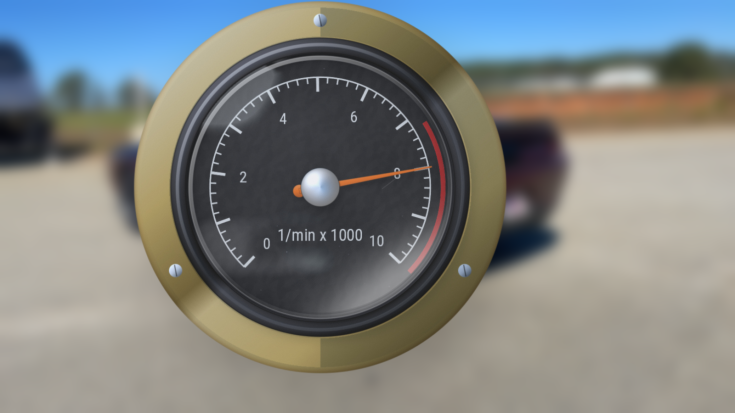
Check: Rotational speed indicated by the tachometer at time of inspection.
8000 rpm
